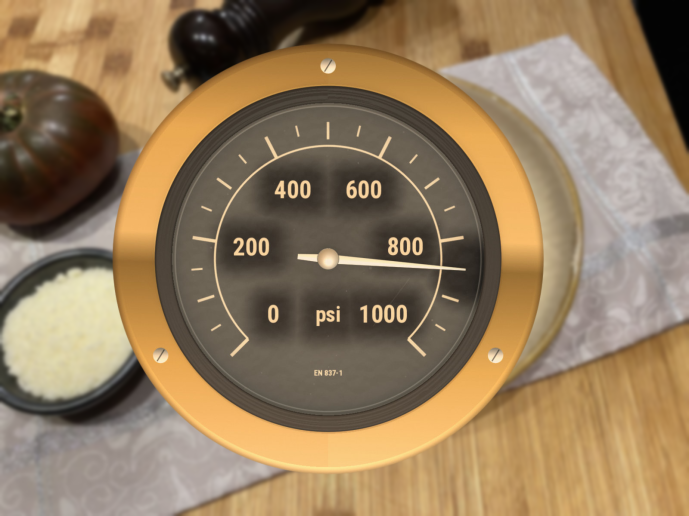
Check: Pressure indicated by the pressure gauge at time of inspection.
850 psi
